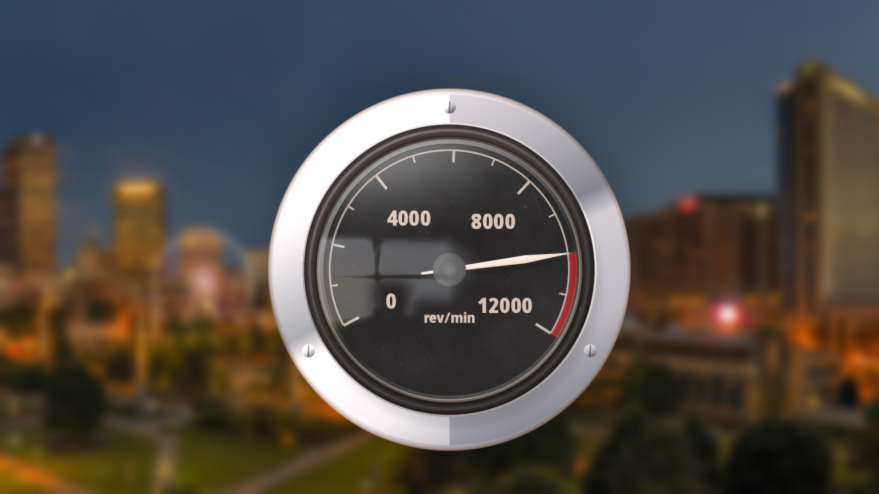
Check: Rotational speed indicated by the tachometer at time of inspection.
10000 rpm
